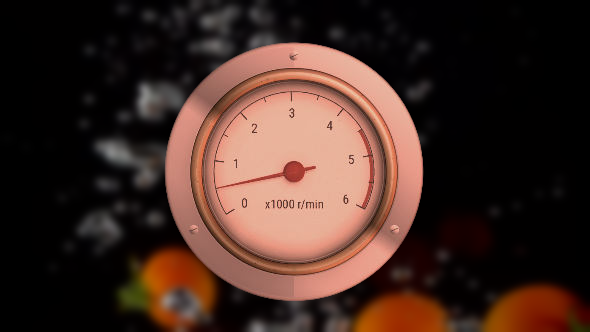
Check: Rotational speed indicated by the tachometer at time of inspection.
500 rpm
